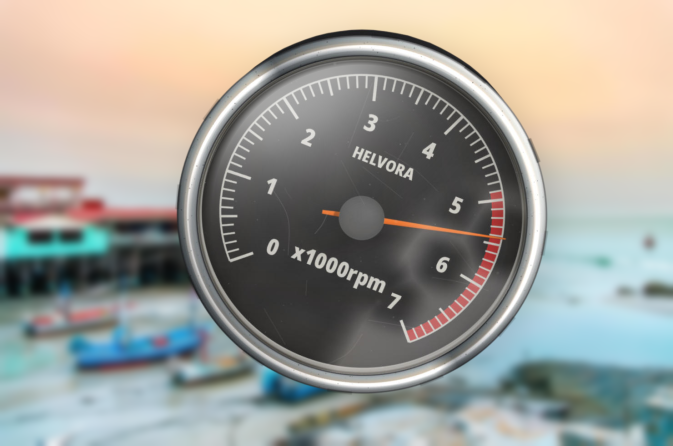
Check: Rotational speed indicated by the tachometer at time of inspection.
5400 rpm
